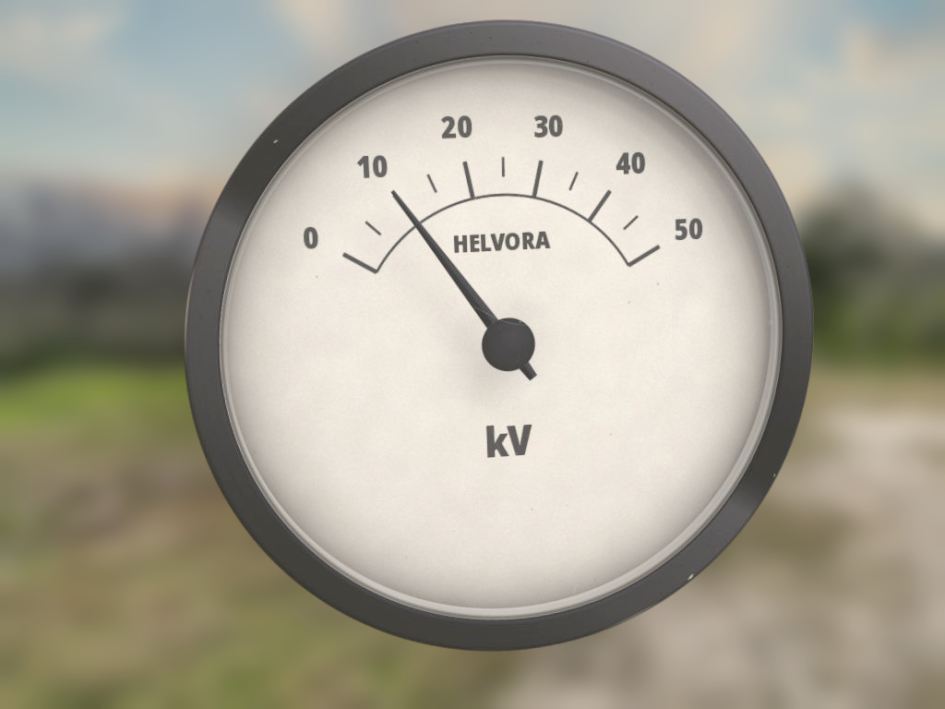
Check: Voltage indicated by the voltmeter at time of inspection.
10 kV
